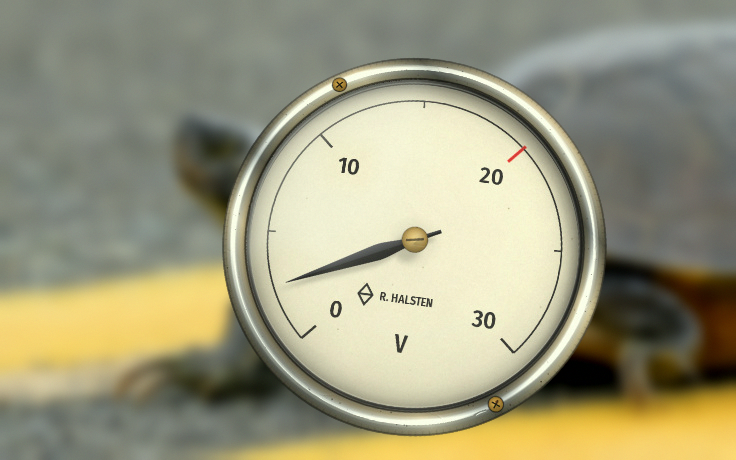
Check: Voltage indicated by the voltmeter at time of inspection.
2.5 V
